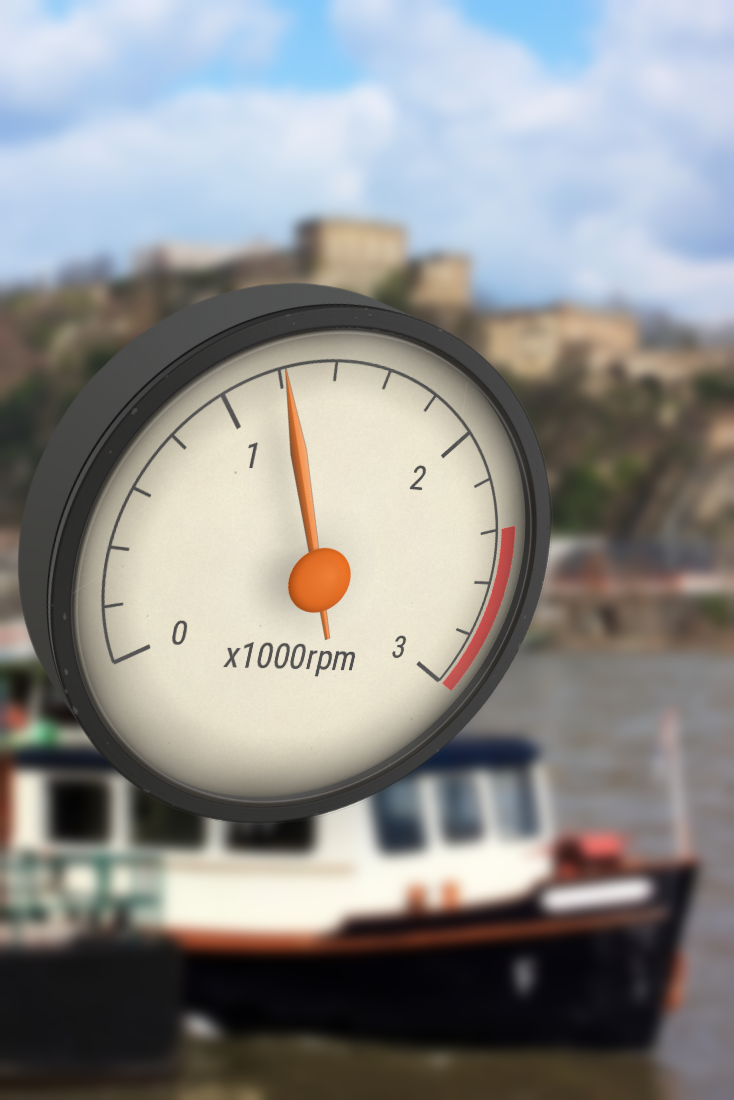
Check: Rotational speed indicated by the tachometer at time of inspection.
1200 rpm
